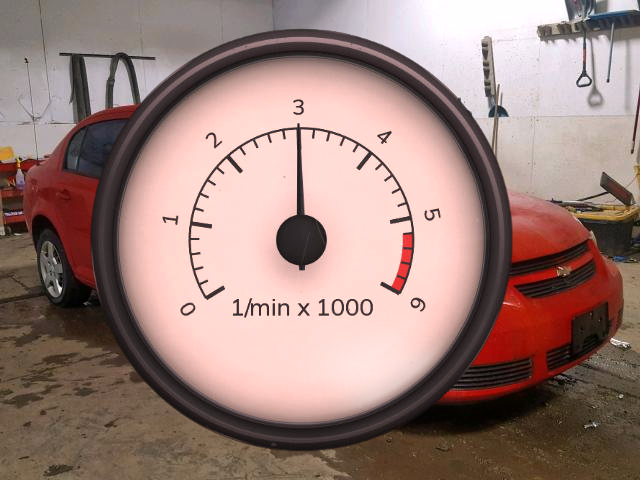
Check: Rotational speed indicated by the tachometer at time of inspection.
3000 rpm
